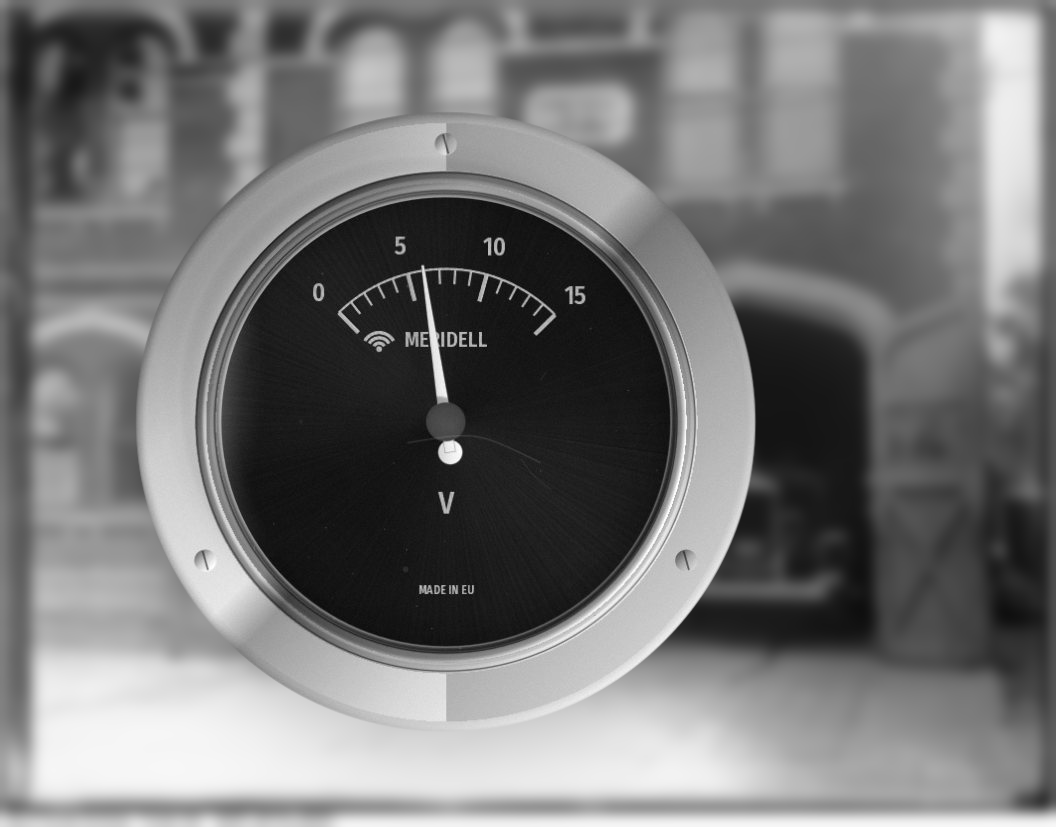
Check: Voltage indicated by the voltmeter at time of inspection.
6 V
